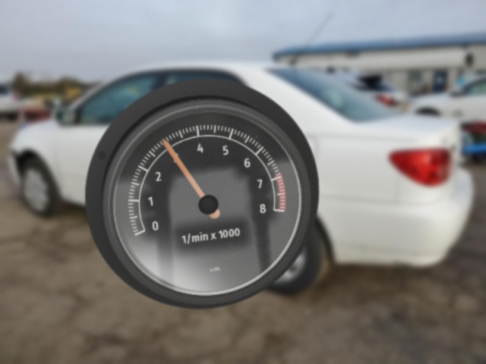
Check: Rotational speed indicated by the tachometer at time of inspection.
3000 rpm
